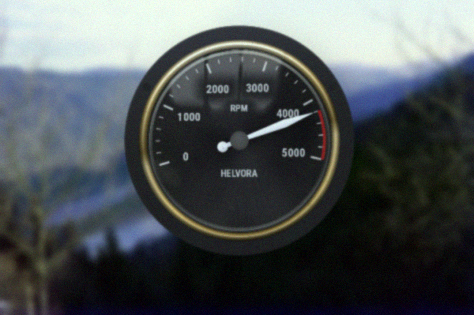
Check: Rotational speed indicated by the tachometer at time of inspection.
4200 rpm
